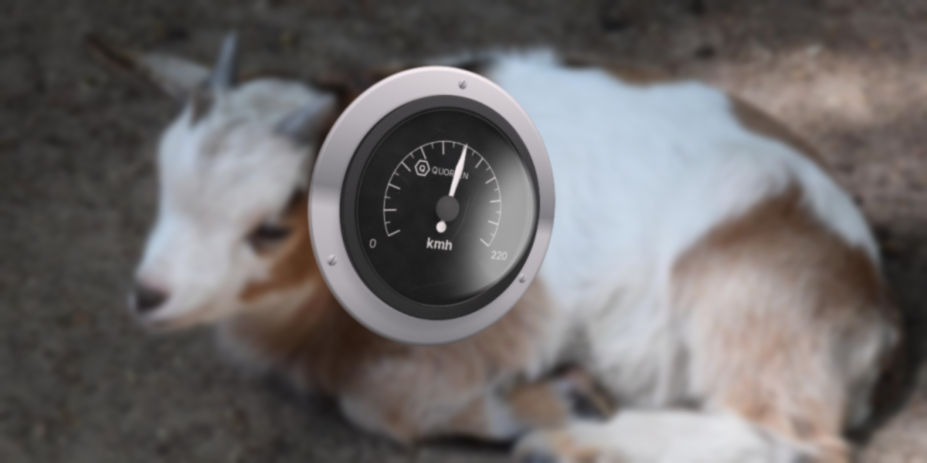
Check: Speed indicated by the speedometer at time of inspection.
120 km/h
